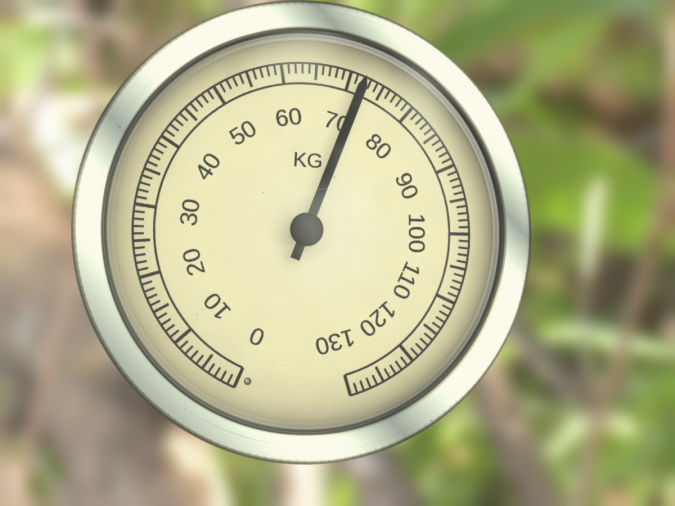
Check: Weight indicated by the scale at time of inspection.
72 kg
